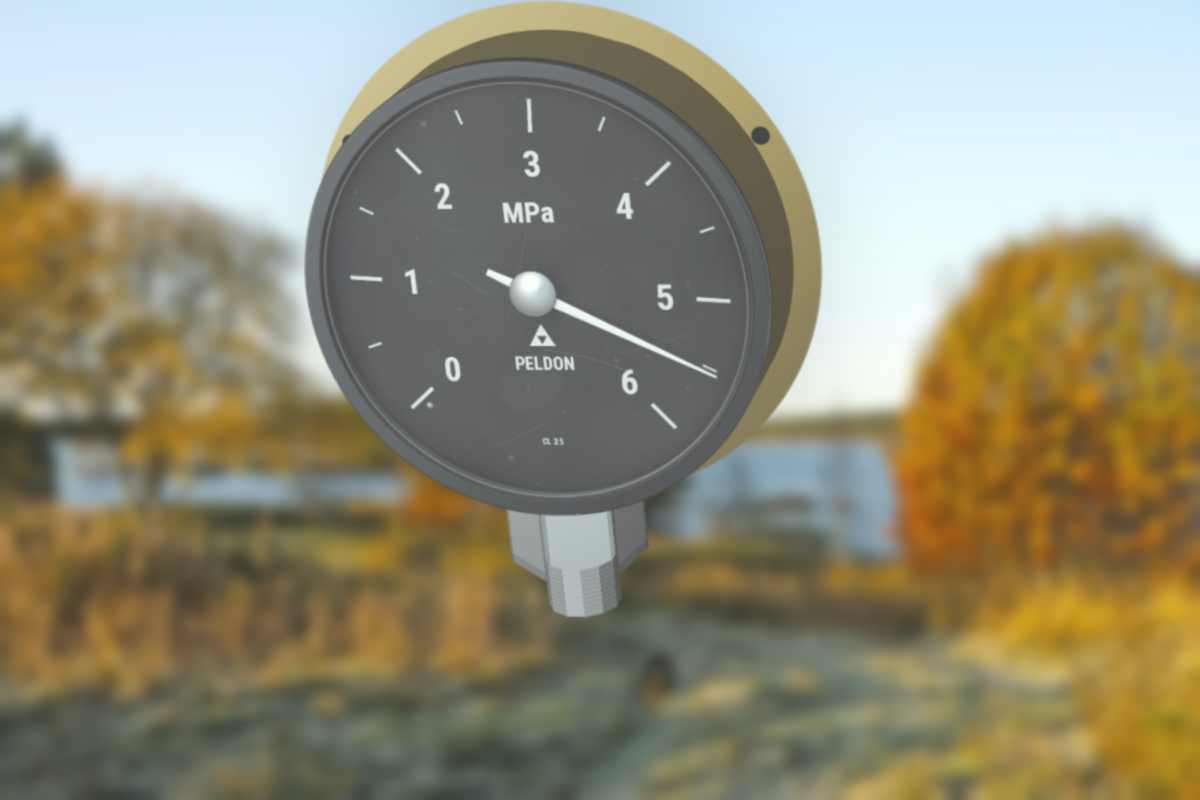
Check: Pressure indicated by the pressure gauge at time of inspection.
5.5 MPa
